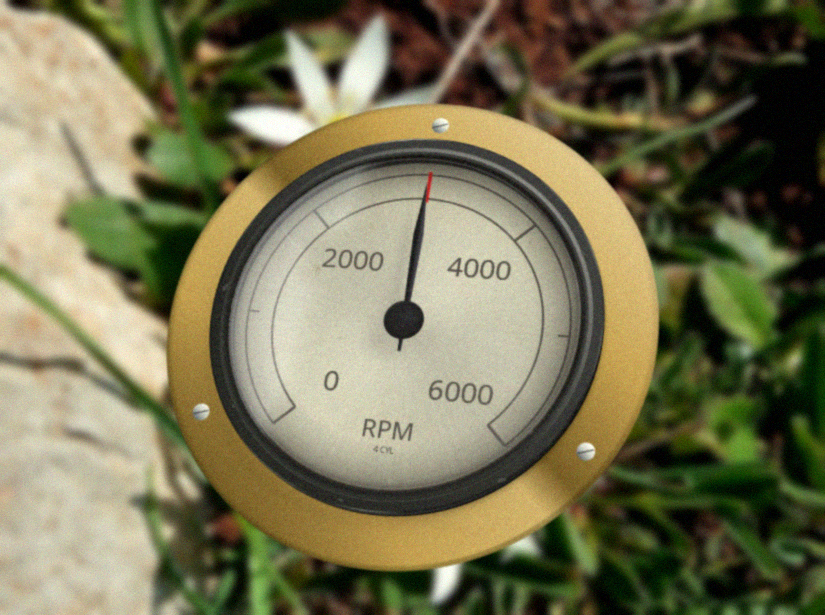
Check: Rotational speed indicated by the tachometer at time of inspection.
3000 rpm
